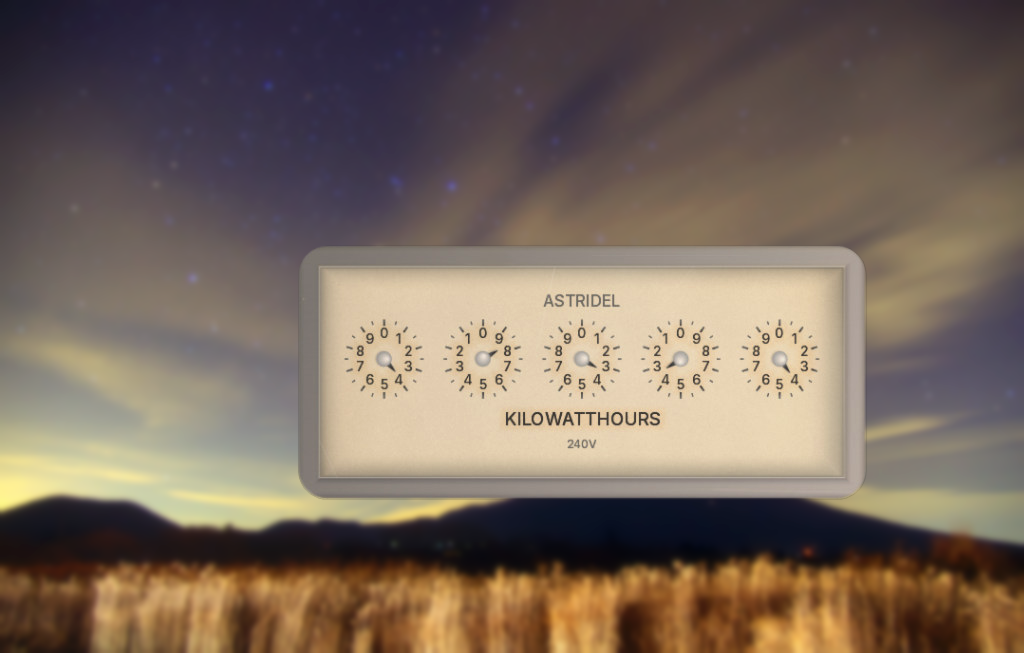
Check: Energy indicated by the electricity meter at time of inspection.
38334 kWh
